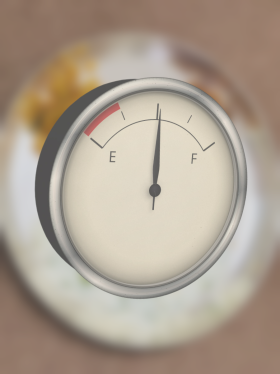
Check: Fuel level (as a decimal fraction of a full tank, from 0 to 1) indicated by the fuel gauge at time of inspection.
0.5
